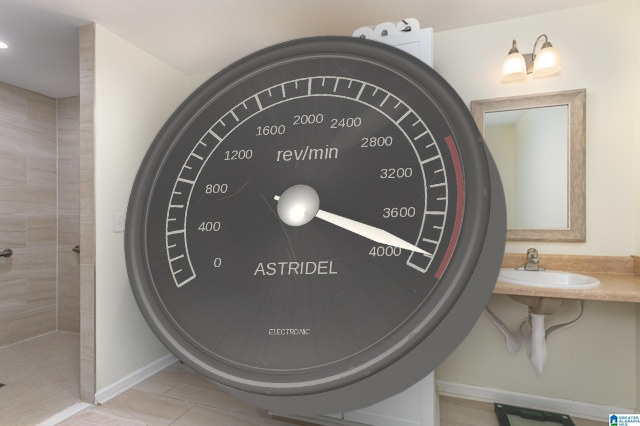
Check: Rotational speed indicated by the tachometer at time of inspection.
3900 rpm
